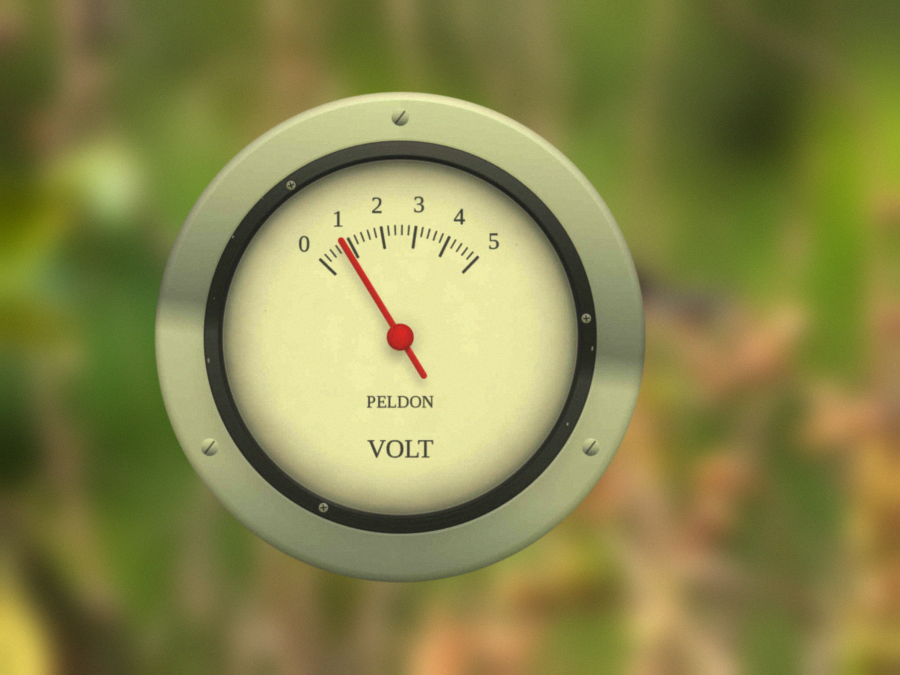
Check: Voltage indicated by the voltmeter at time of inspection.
0.8 V
